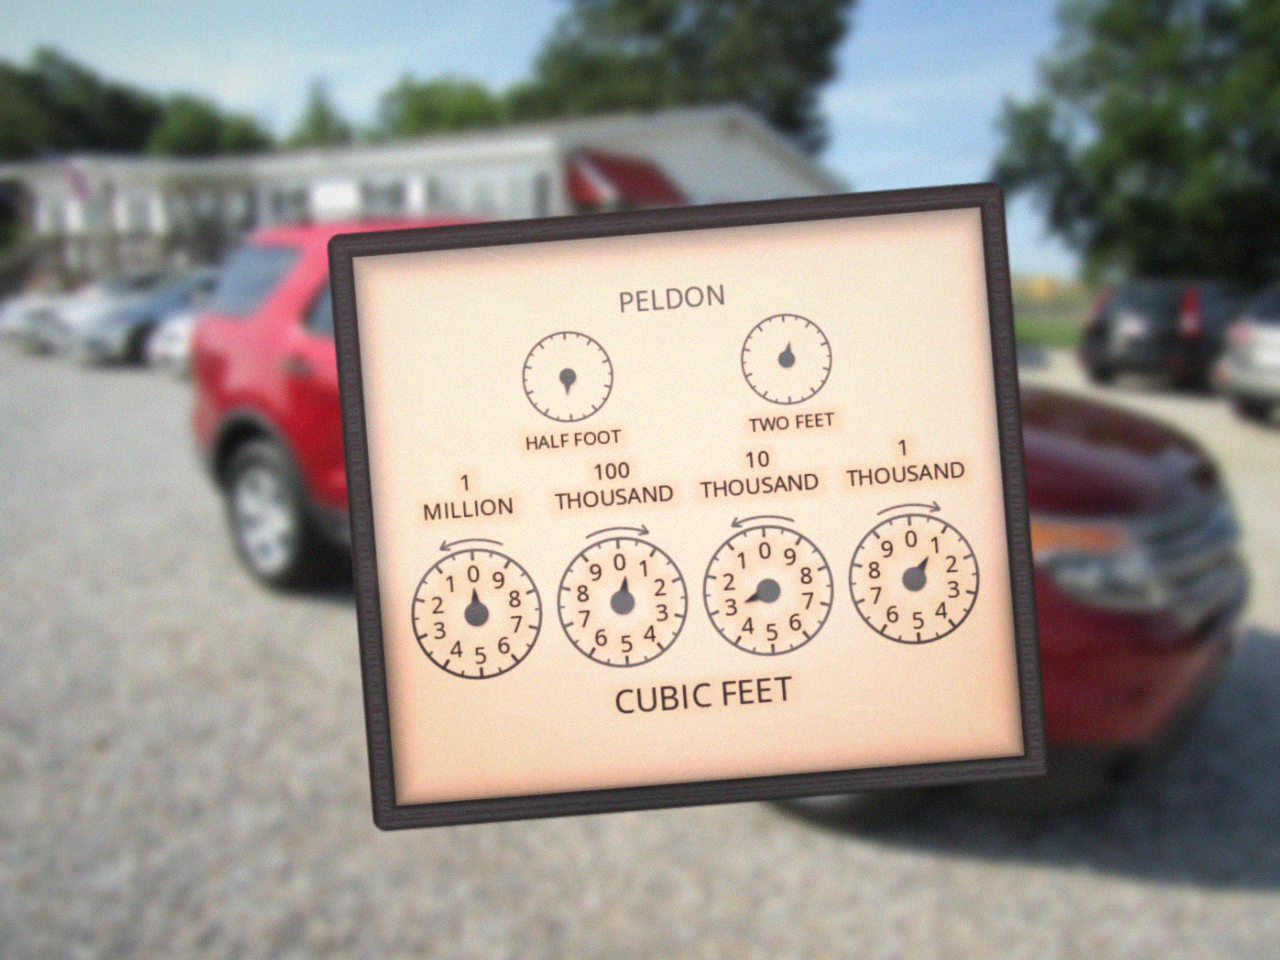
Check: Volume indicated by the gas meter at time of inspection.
3100 ft³
